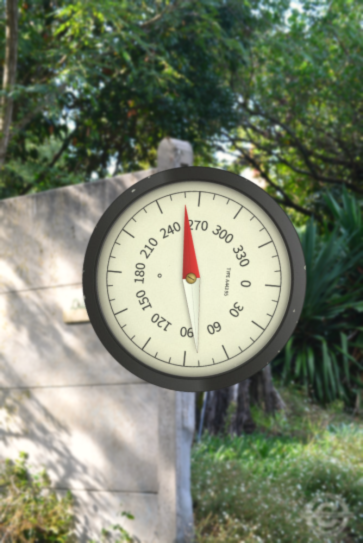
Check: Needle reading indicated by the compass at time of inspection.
260 °
